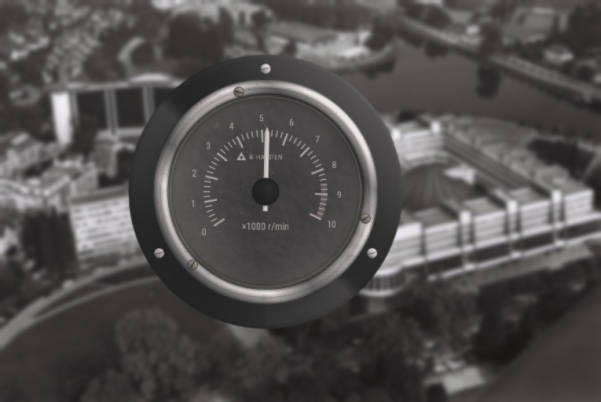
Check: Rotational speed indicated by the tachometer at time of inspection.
5200 rpm
